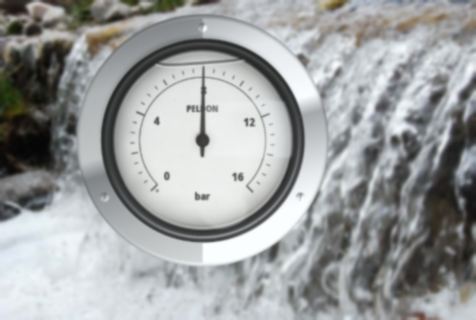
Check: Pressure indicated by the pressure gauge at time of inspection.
8 bar
